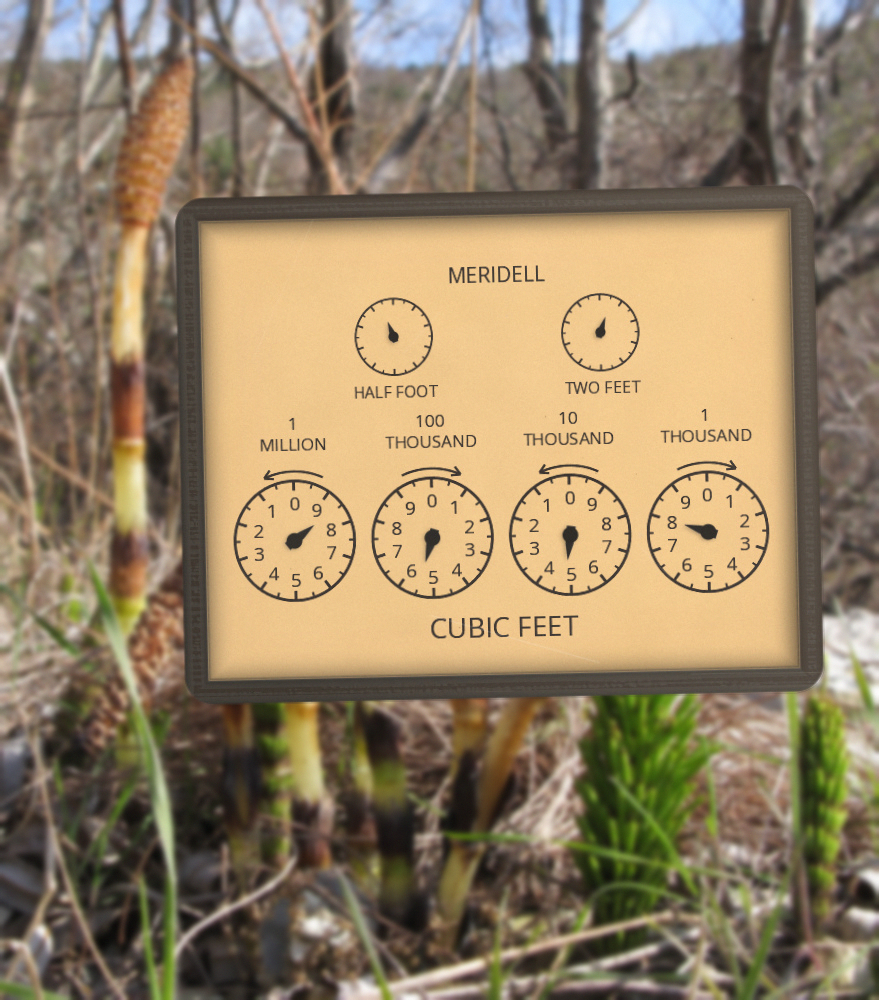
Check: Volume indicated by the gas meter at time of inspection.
854800 ft³
